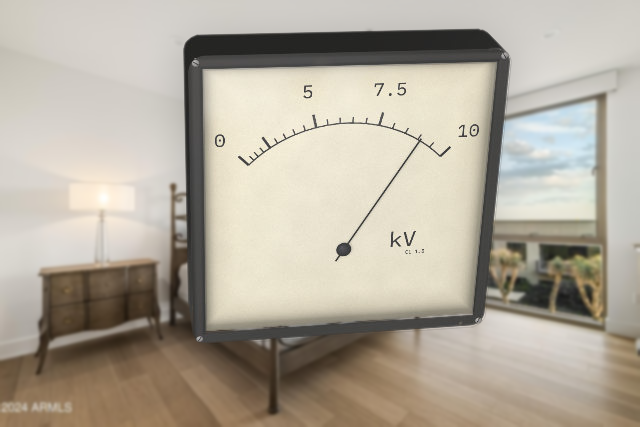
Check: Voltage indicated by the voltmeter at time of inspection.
9 kV
